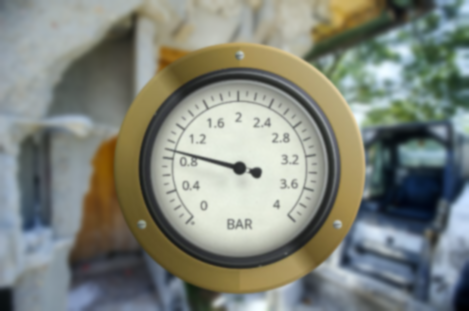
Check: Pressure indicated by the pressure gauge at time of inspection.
0.9 bar
